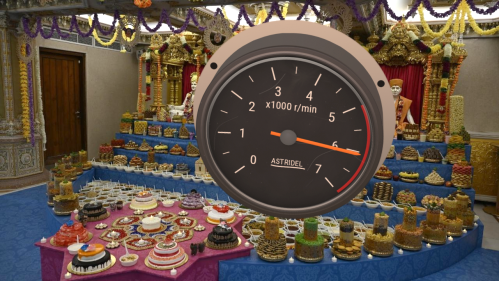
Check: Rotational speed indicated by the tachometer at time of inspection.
6000 rpm
